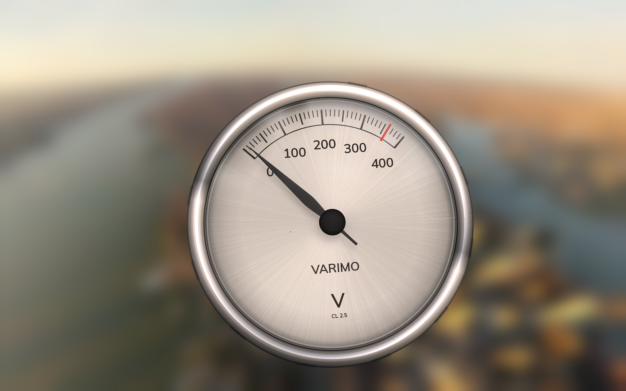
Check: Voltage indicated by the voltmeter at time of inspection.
10 V
